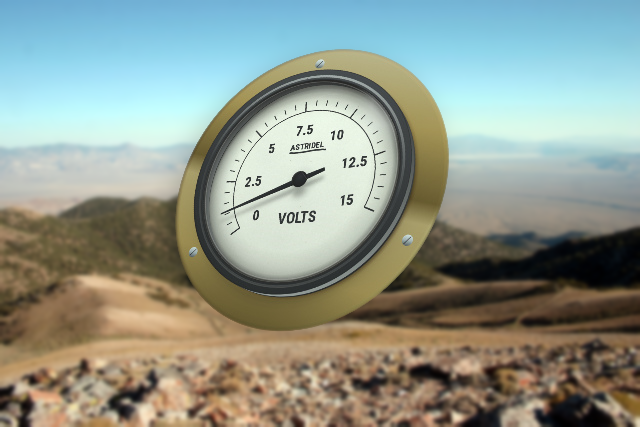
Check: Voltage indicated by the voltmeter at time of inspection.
1 V
